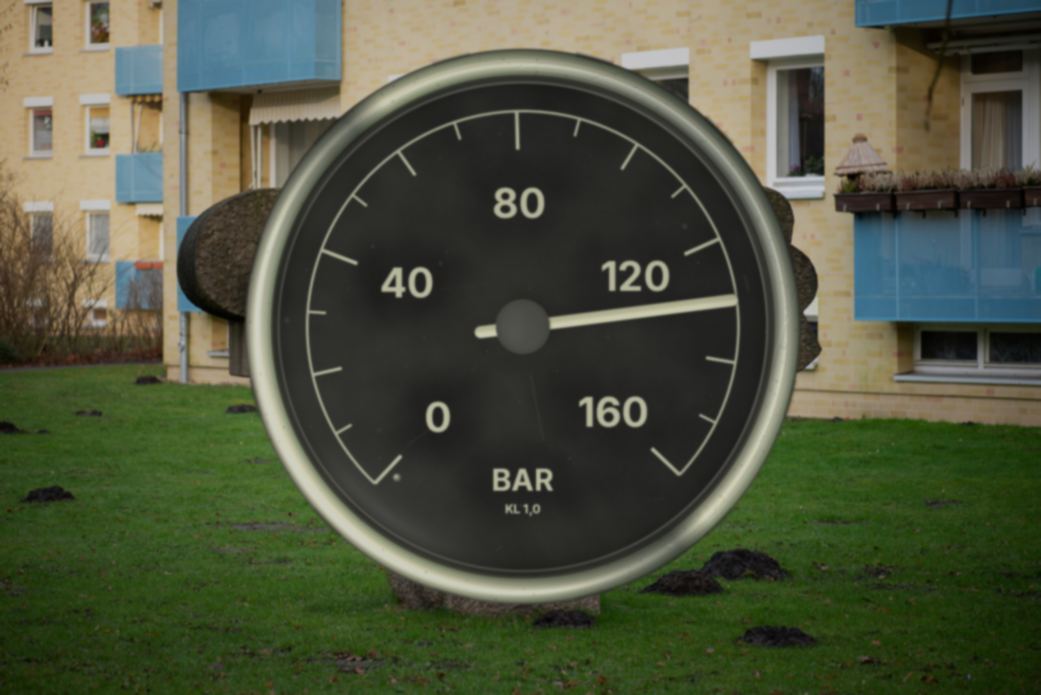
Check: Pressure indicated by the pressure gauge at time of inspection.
130 bar
